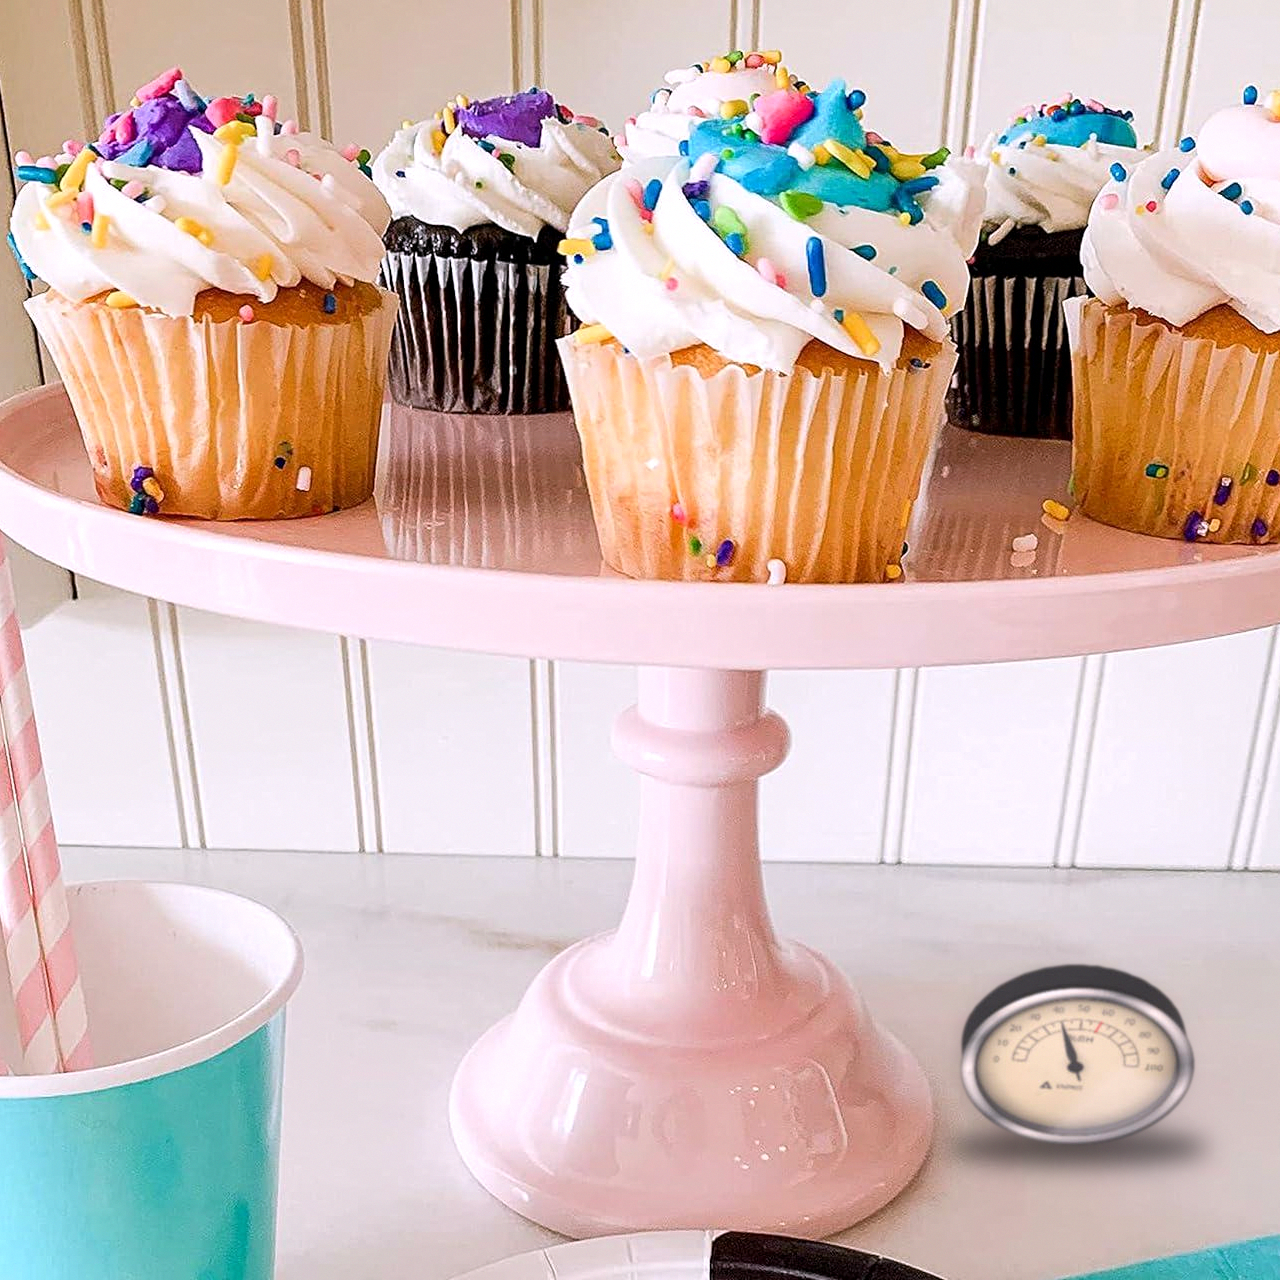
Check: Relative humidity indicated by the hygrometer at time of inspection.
40 %
